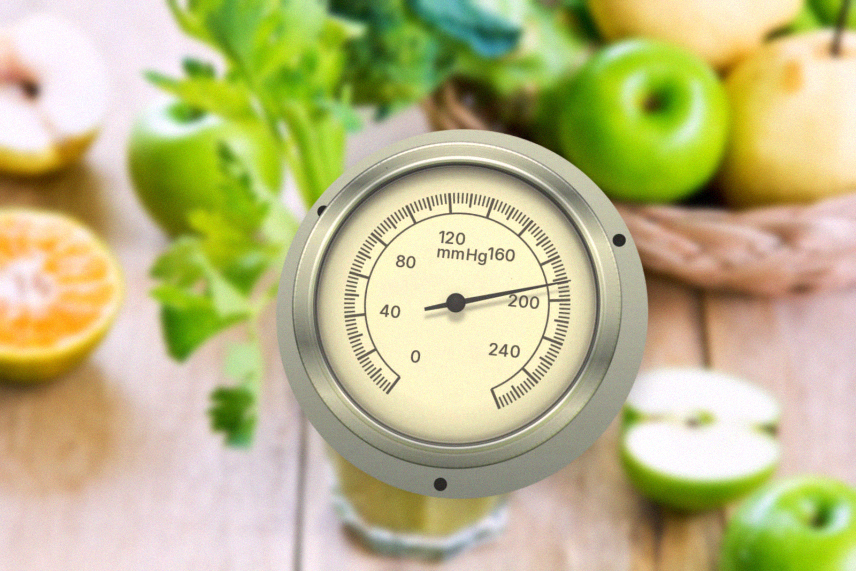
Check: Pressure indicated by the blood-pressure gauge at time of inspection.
192 mmHg
